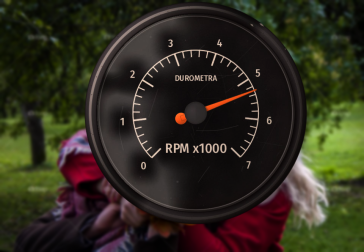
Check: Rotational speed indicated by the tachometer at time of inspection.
5300 rpm
